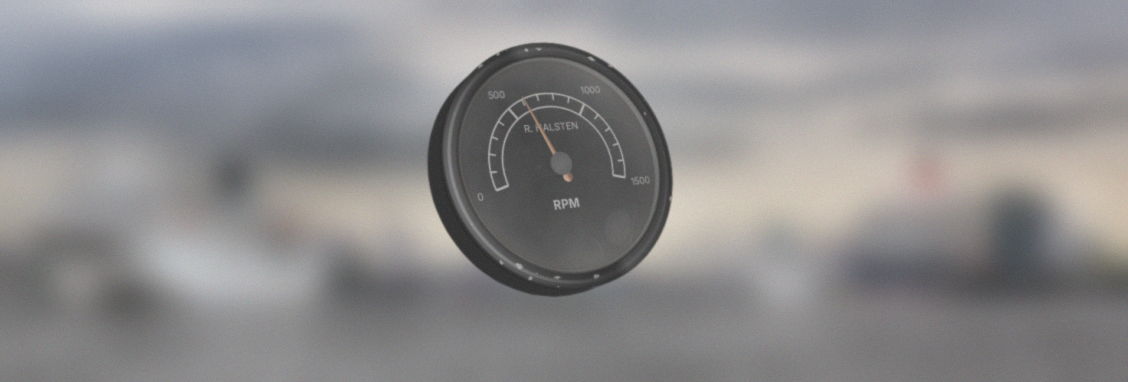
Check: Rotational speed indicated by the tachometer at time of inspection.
600 rpm
